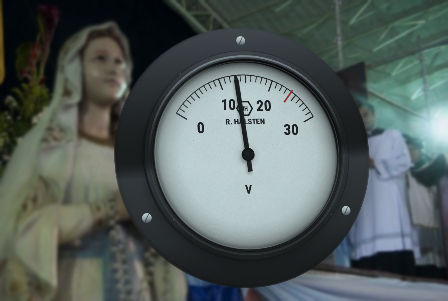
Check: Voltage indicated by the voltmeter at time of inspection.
13 V
